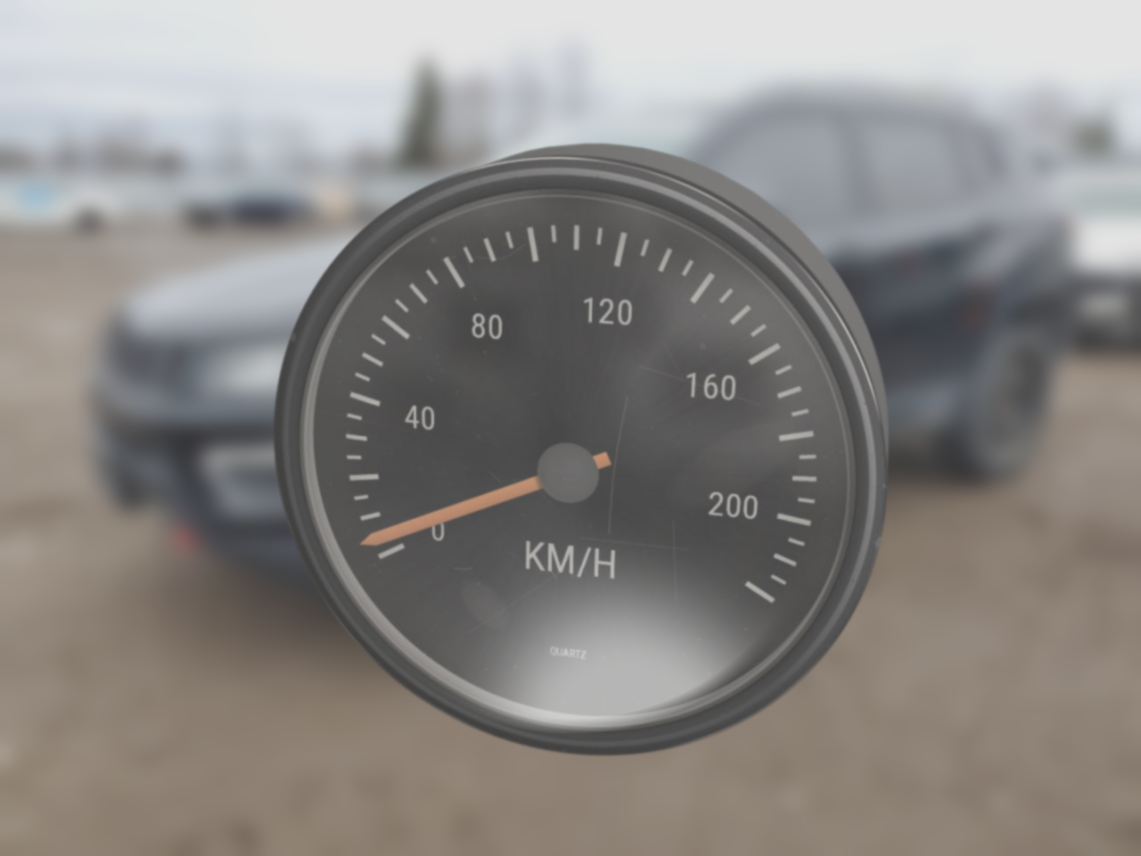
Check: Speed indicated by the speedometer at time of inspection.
5 km/h
